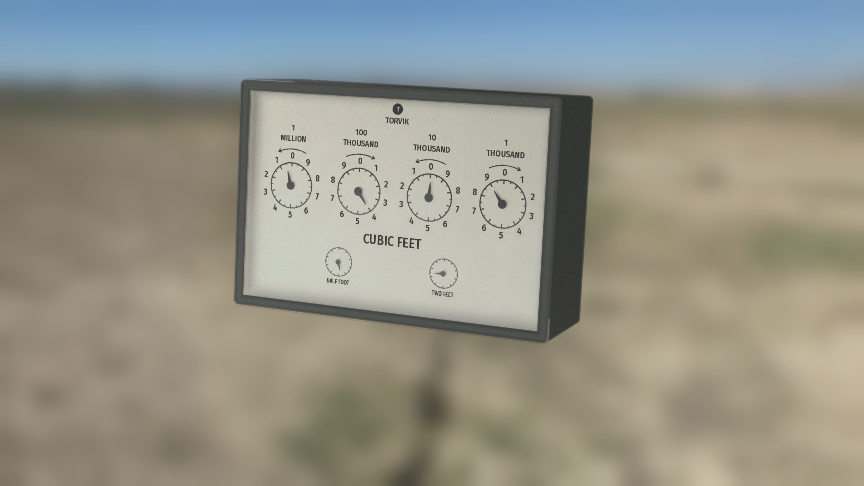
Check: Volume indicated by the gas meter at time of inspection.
39900 ft³
